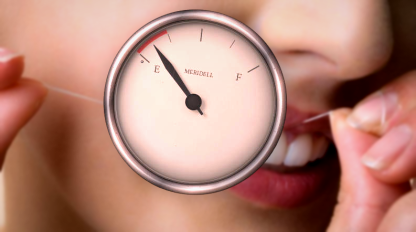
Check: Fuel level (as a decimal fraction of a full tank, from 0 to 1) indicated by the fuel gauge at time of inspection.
0.125
